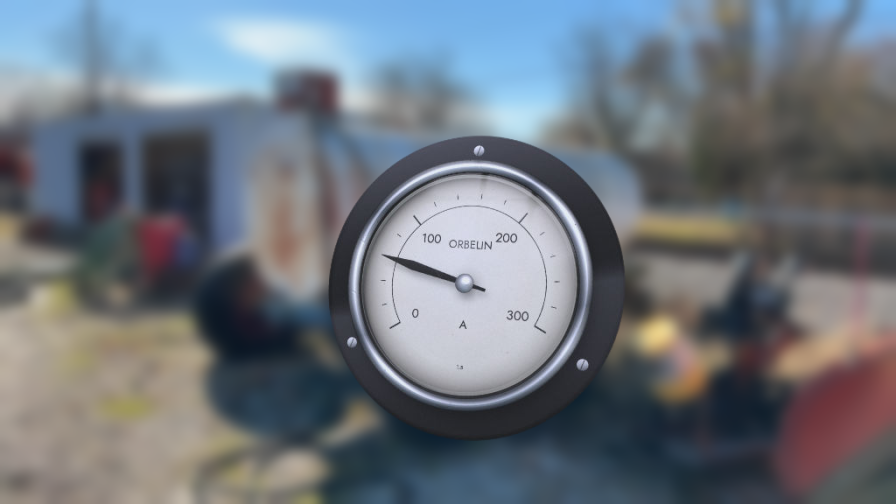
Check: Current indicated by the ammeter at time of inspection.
60 A
